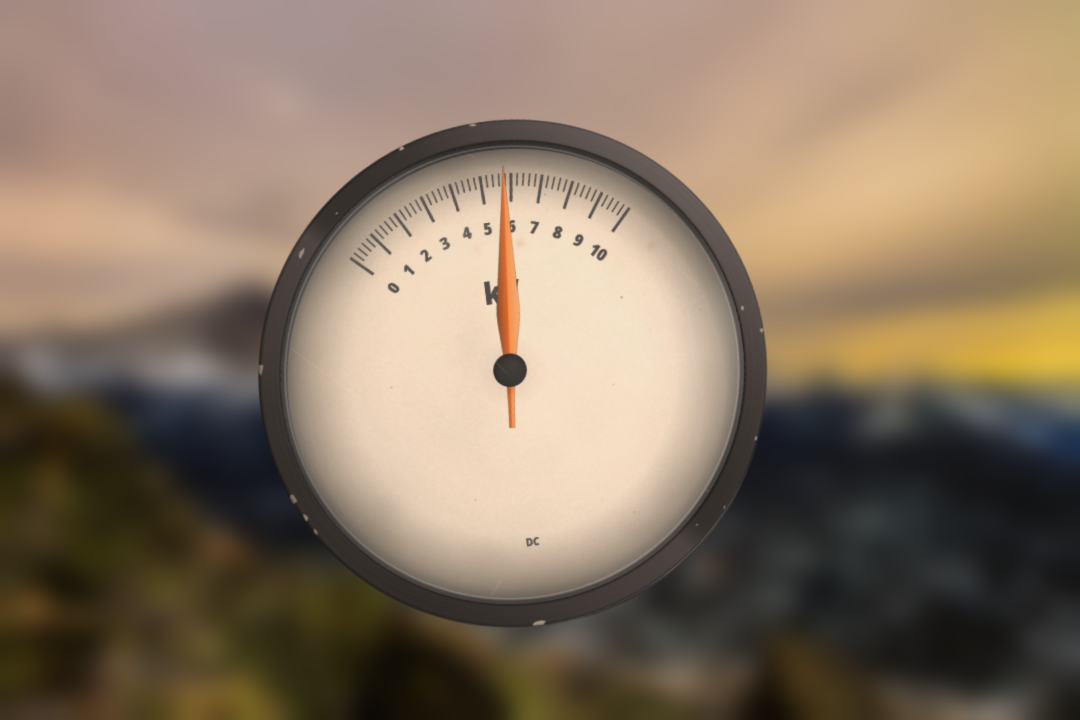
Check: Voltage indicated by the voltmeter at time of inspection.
5.8 kV
